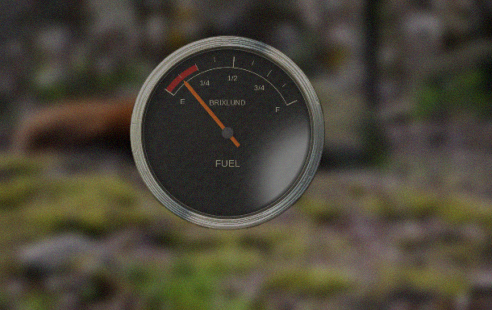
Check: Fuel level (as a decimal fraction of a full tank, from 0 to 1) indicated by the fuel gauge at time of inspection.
0.125
